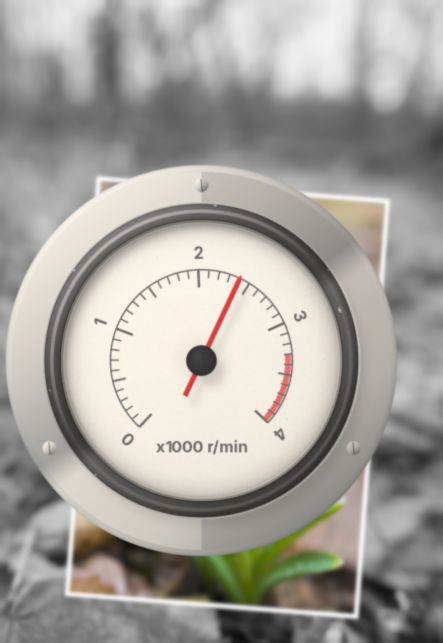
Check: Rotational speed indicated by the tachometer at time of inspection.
2400 rpm
